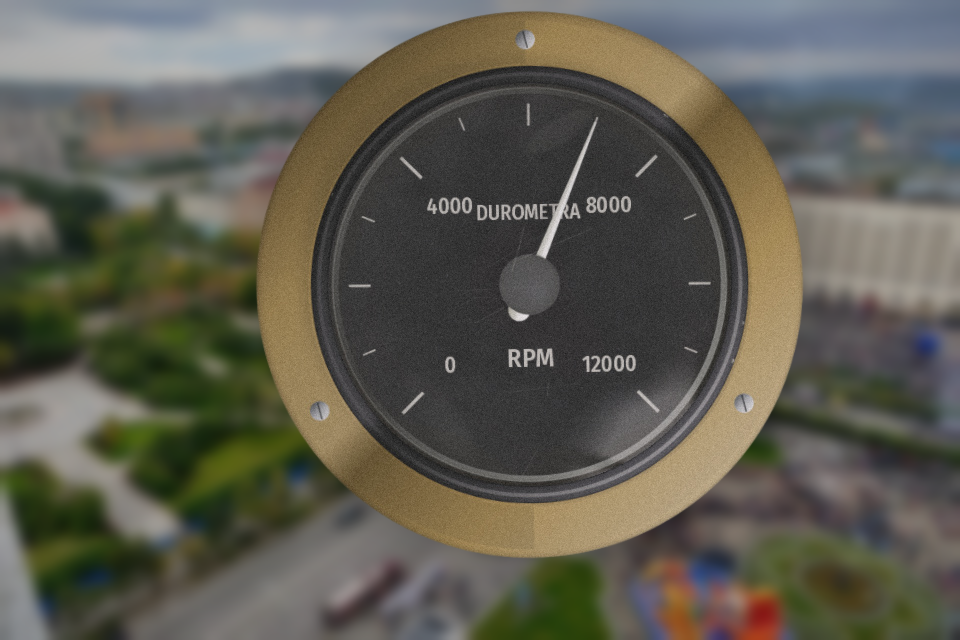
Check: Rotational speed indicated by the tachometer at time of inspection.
7000 rpm
